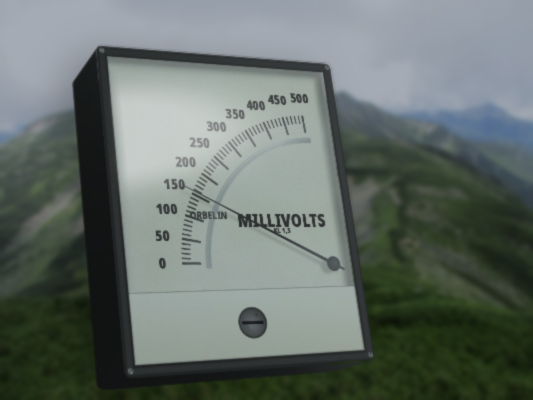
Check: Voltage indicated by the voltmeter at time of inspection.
150 mV
